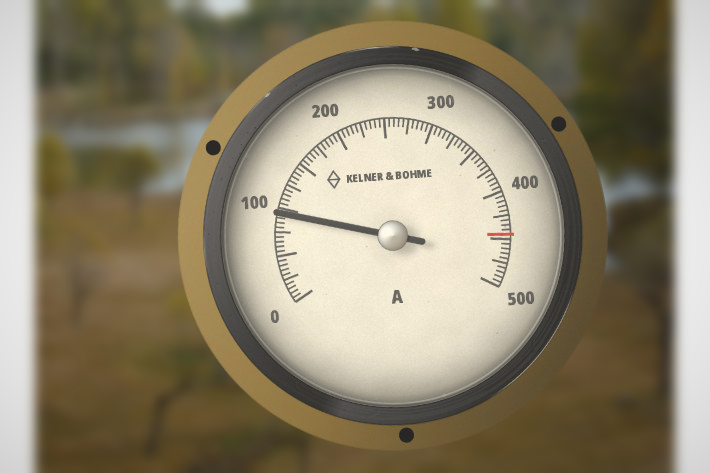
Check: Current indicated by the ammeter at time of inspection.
95 A
